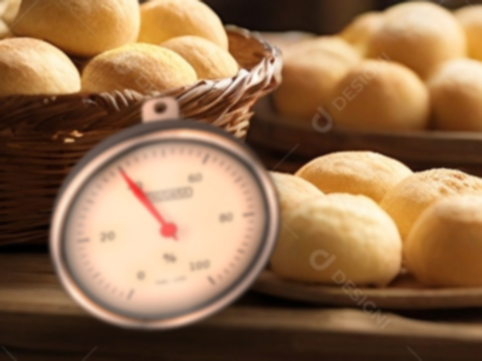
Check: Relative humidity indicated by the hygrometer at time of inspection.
40 %
